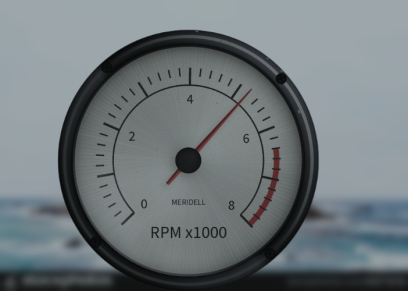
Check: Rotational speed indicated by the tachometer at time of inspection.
5200 rpm
